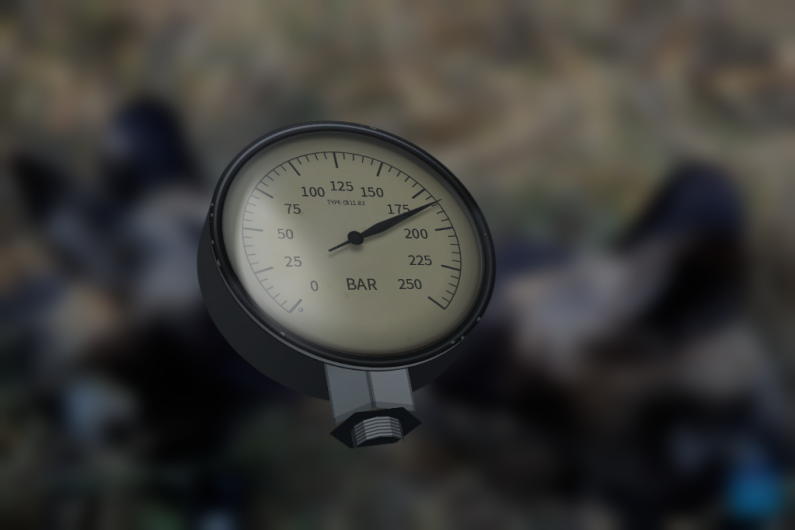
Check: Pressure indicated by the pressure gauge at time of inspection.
185 bar
